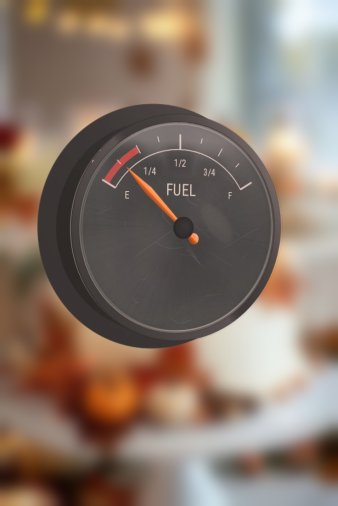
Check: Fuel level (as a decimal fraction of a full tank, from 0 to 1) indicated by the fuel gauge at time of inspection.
0.125
